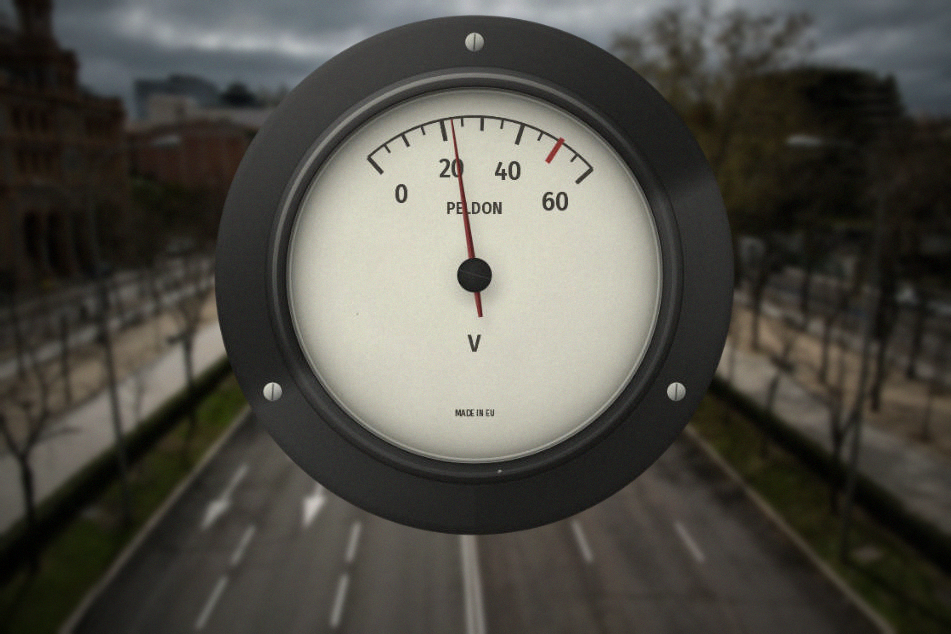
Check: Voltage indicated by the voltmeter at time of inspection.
22.5 V
